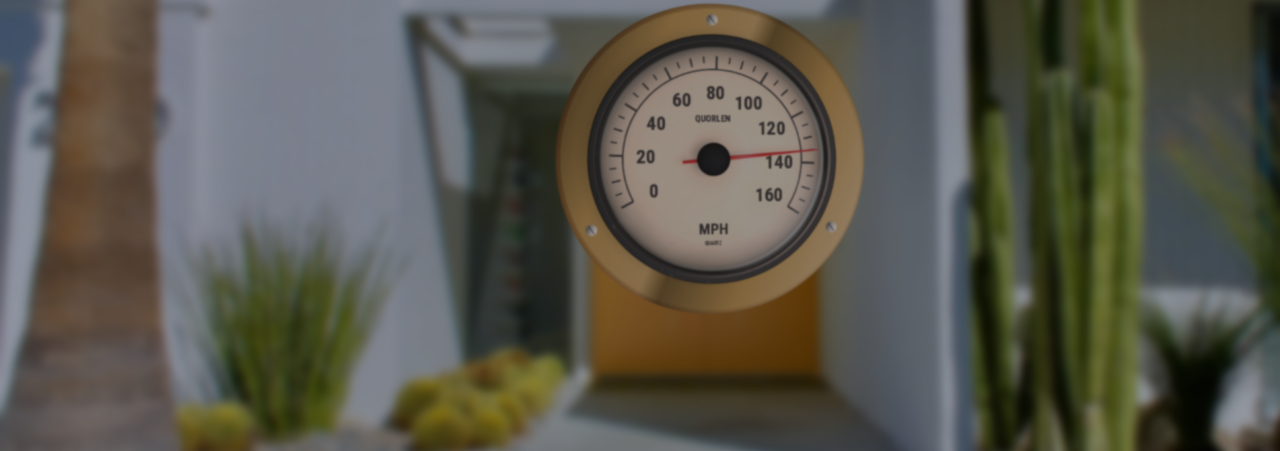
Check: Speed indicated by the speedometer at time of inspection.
135 mph
